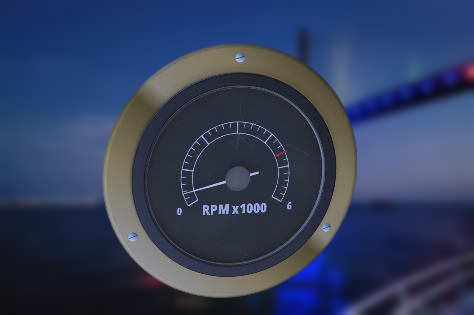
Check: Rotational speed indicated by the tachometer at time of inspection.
400 rpm
